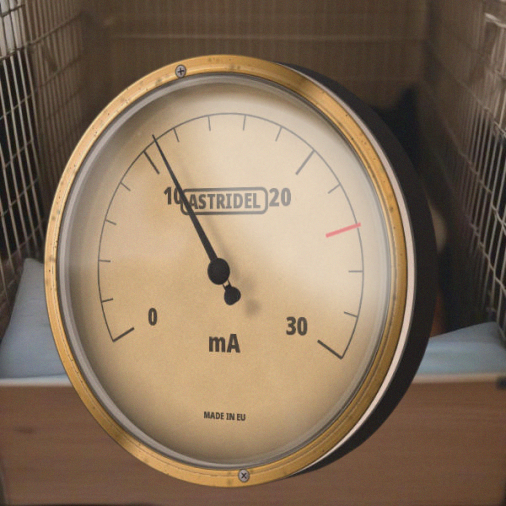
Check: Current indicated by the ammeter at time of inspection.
11 mA
